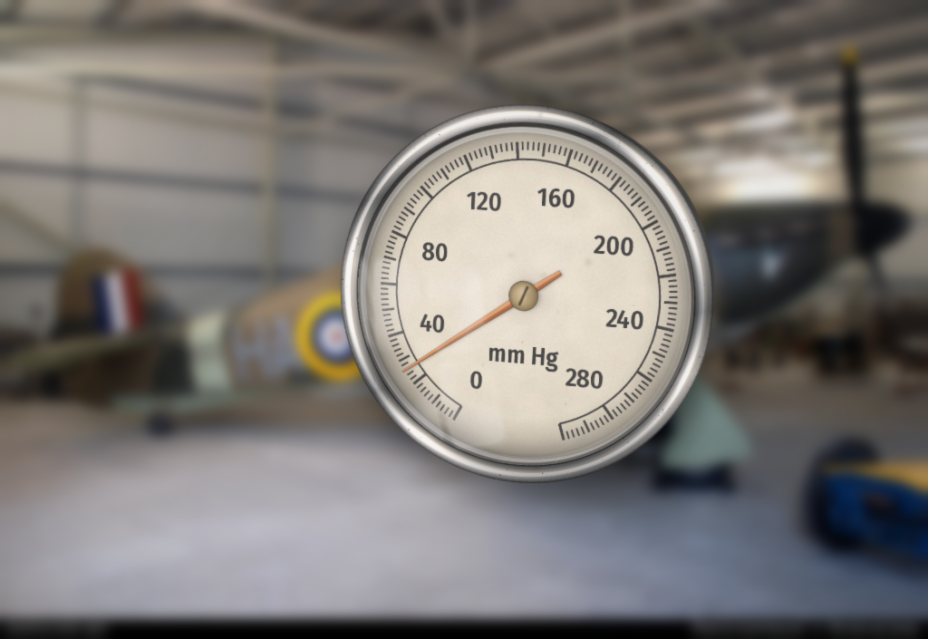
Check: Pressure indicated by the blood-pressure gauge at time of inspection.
26 mmHg
